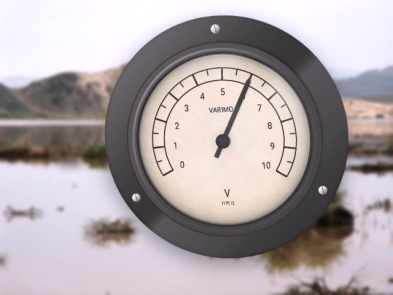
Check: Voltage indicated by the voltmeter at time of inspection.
6 V
